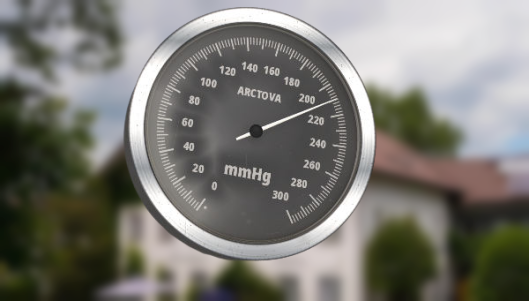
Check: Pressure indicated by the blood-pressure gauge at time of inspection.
210 mmHg
